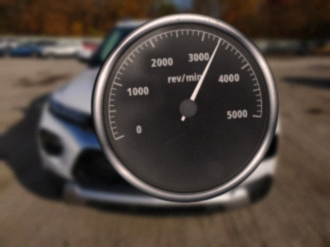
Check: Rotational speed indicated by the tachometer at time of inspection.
3300 rpm
